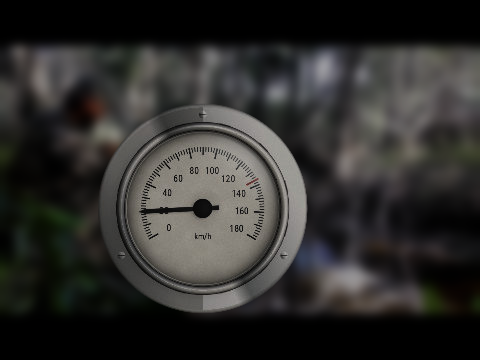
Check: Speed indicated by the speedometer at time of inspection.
20 km/h
